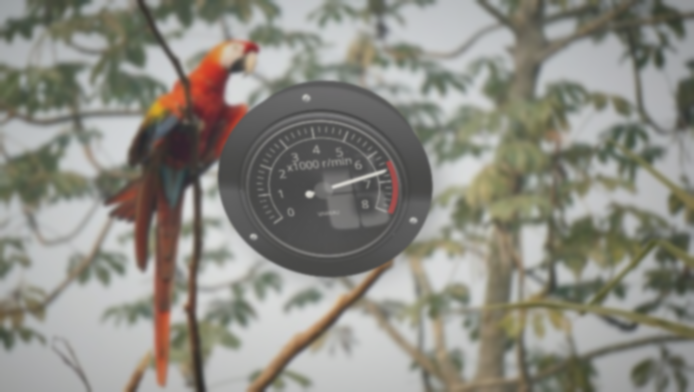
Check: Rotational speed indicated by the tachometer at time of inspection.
6600 rpm
